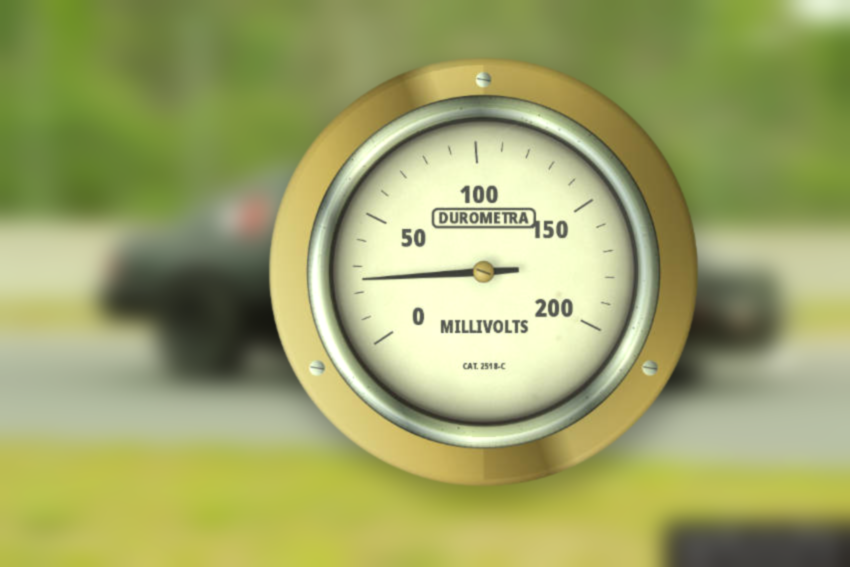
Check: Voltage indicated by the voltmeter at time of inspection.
25 mV
